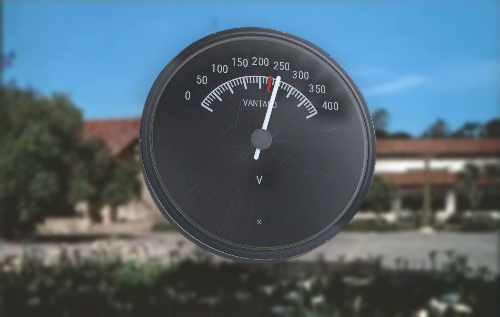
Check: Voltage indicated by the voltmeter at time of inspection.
250 V
